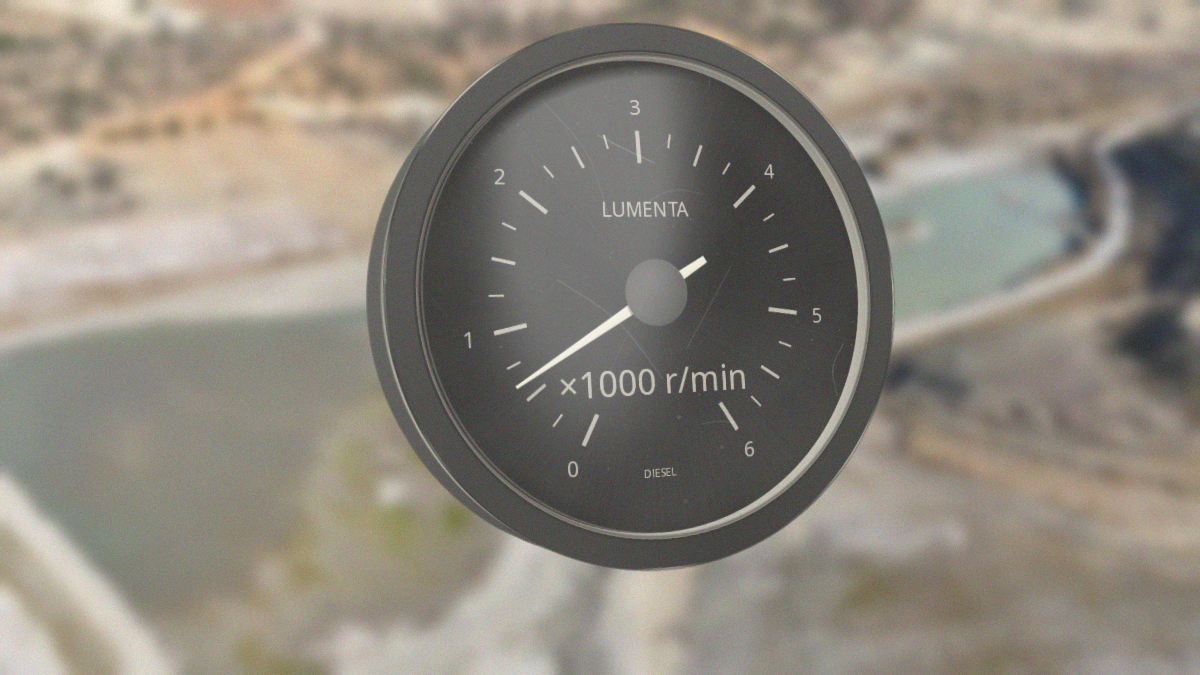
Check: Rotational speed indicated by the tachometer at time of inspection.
625 rpm
